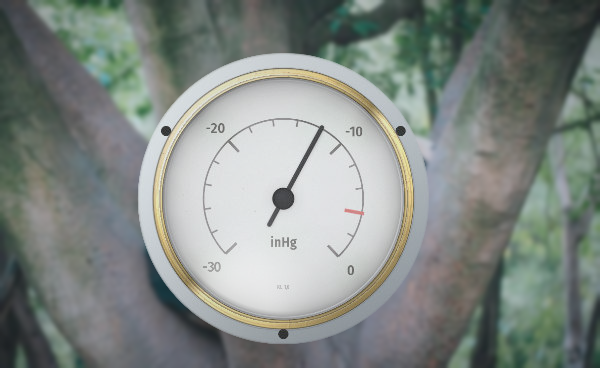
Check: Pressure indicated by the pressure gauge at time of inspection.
-12 inHg
